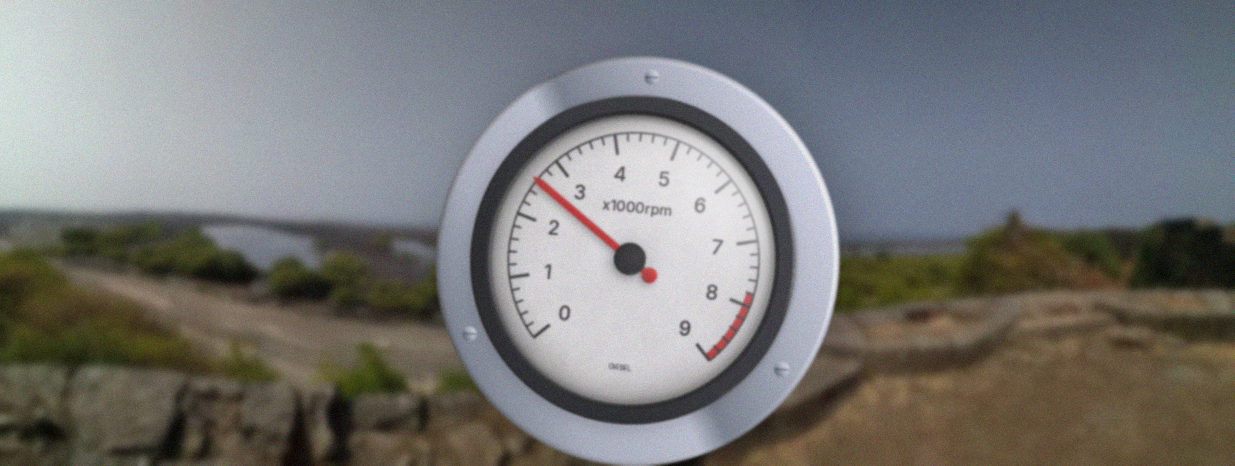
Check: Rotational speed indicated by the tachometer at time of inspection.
2600 rpm
